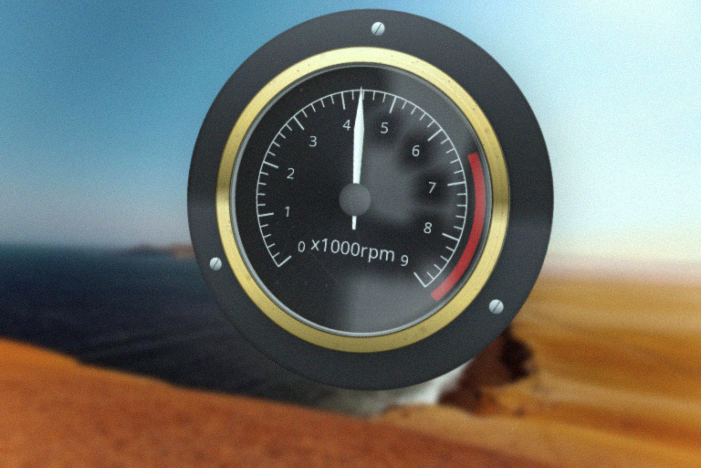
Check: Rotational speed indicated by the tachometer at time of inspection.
4400 rpm
